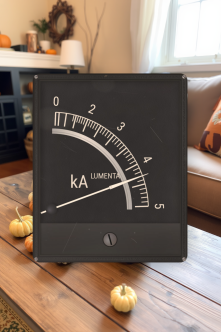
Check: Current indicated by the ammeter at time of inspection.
4.3 kA
